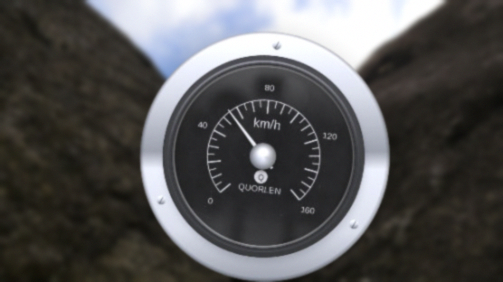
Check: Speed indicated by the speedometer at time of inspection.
55 km/h
